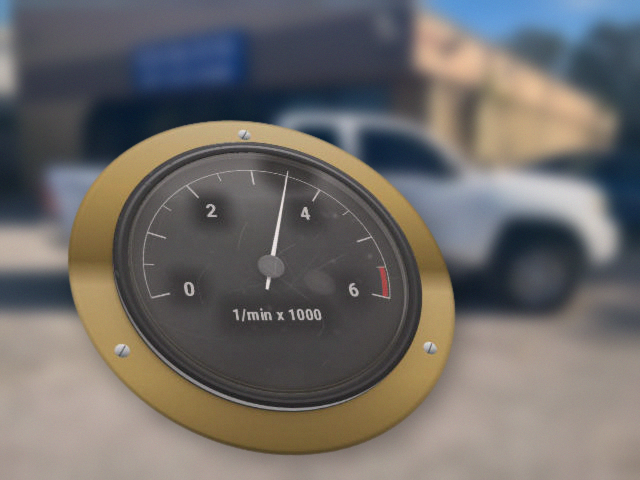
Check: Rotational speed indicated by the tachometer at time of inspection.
3500 rpm
